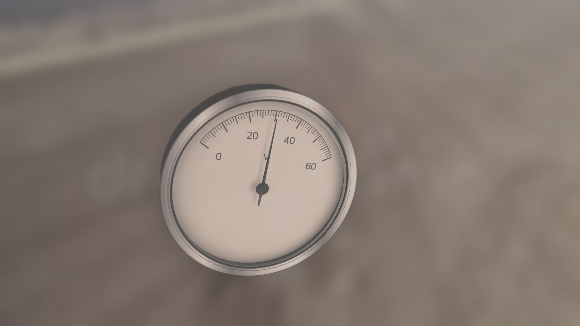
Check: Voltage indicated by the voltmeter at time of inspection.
30 V
